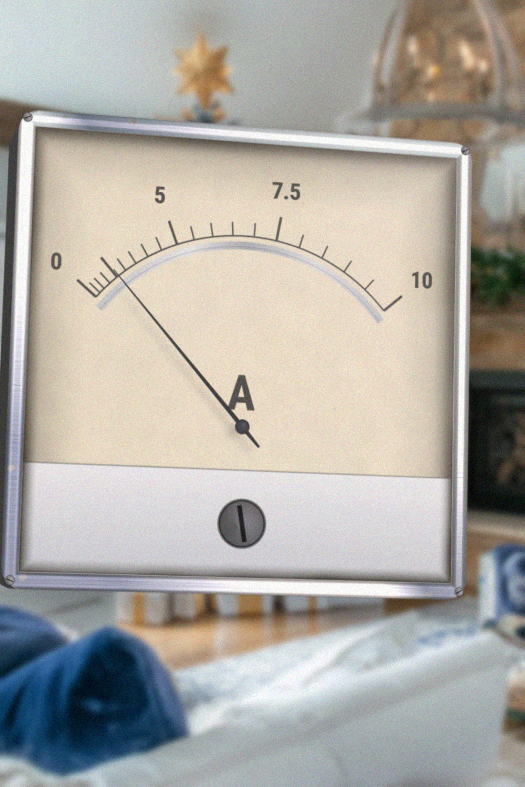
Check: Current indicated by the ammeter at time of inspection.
2.5 A
